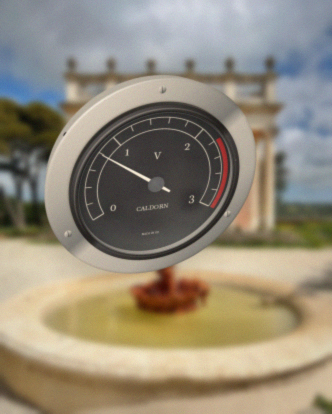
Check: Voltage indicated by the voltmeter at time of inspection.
0.8 V
